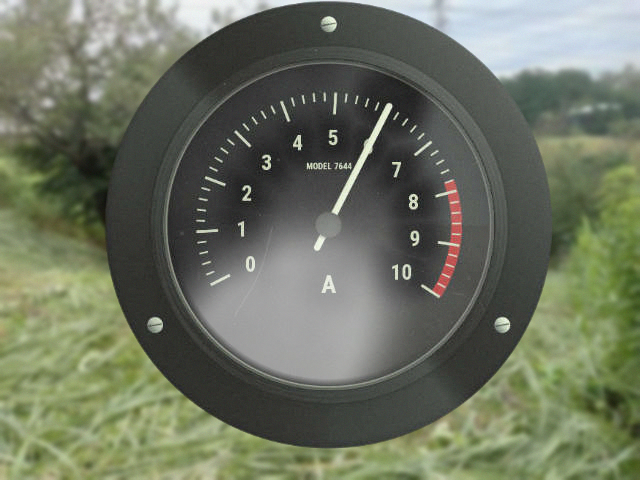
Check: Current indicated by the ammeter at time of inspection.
6 A
